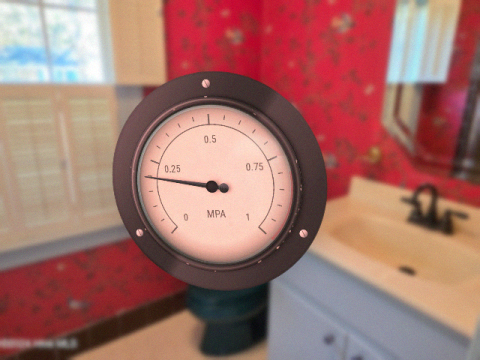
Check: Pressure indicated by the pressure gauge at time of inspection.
0.2 MPa
